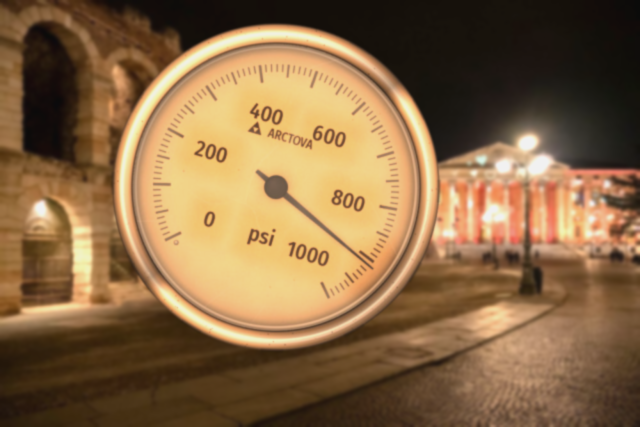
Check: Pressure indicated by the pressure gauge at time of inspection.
910 psi
